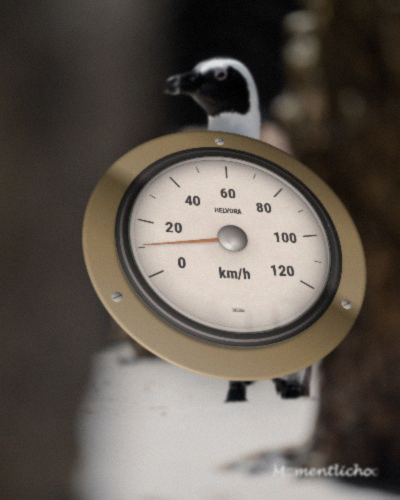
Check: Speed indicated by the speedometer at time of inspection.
10 km/h
